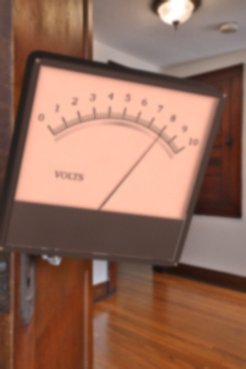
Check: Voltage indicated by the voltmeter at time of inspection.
8 V
